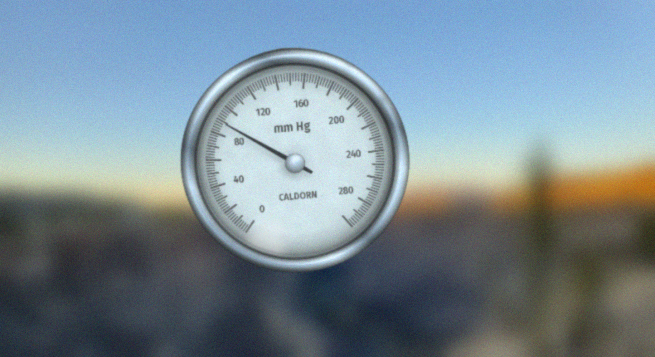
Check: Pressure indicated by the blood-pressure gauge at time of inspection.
90 mmHg
